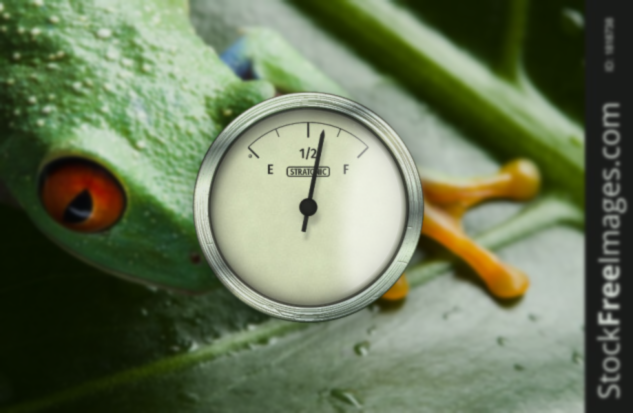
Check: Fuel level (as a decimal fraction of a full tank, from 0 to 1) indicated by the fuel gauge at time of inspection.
0.625
